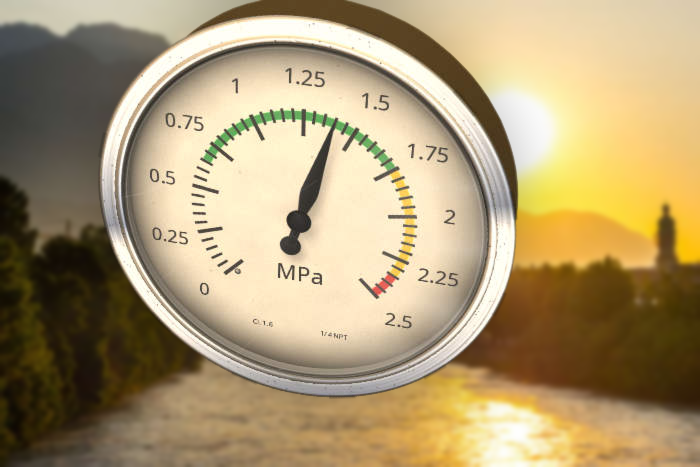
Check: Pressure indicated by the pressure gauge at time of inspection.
1.4 MPa
